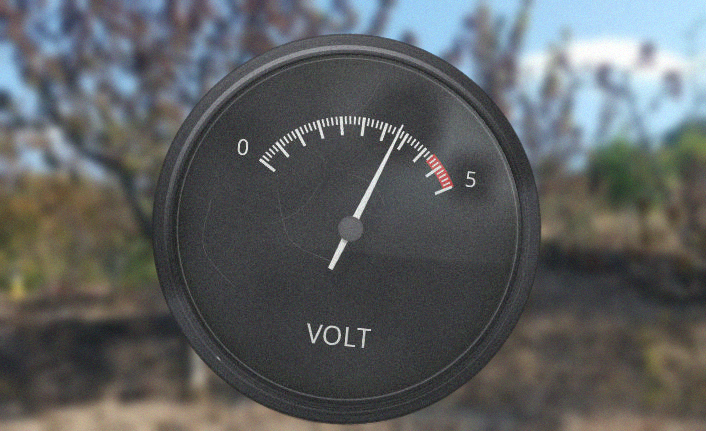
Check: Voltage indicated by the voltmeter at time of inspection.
3.3 V
